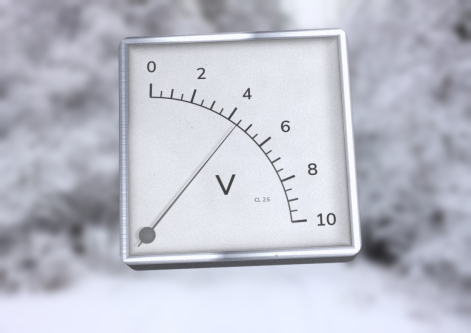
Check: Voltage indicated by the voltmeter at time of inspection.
4.5 V
